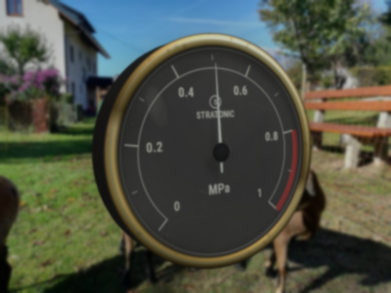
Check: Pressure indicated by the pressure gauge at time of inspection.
0.5 MPa
